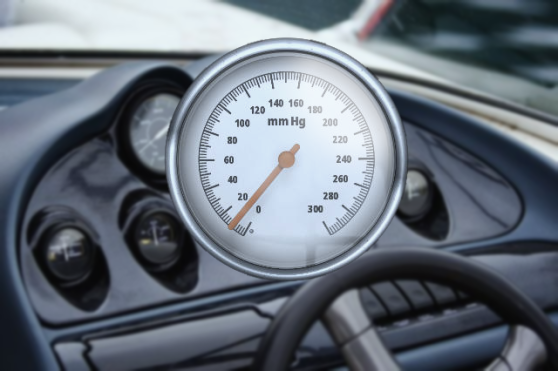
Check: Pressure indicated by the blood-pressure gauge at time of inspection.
10 mmHg
